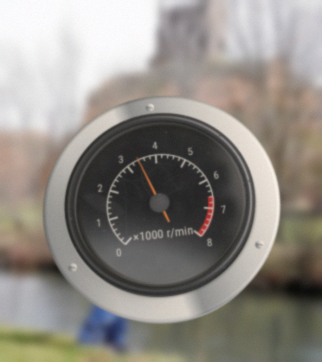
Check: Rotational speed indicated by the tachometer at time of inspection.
3400 rpm
